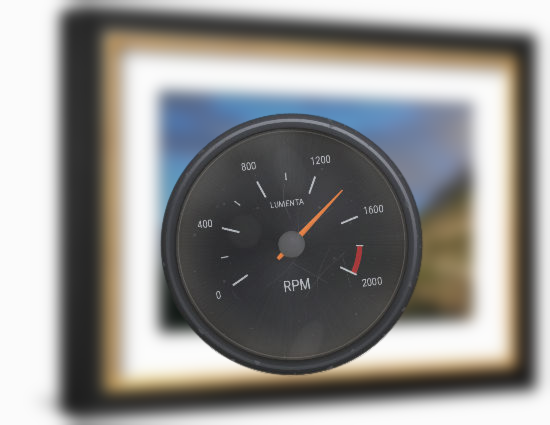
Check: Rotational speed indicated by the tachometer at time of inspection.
1400 rpm
